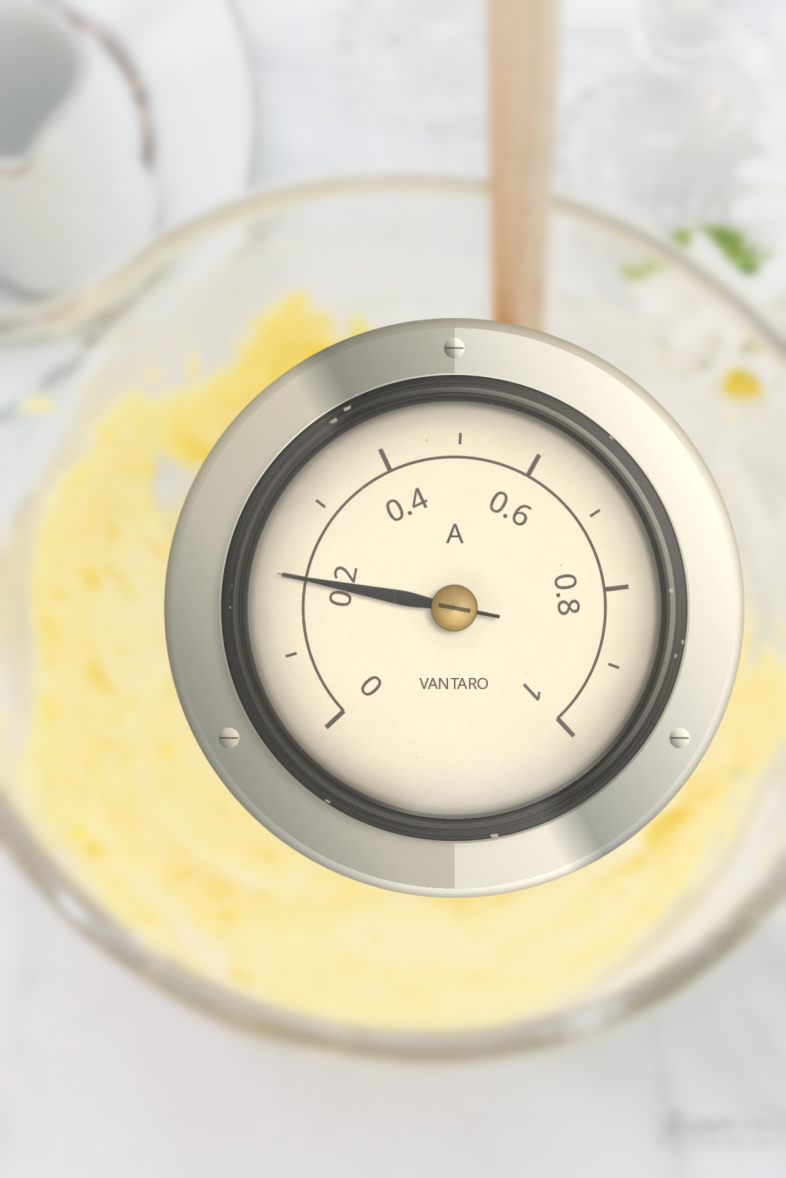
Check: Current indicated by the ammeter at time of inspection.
0.2 A
